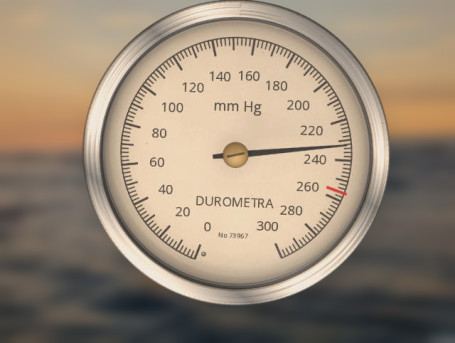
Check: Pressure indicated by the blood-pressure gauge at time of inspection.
232 mmHg
